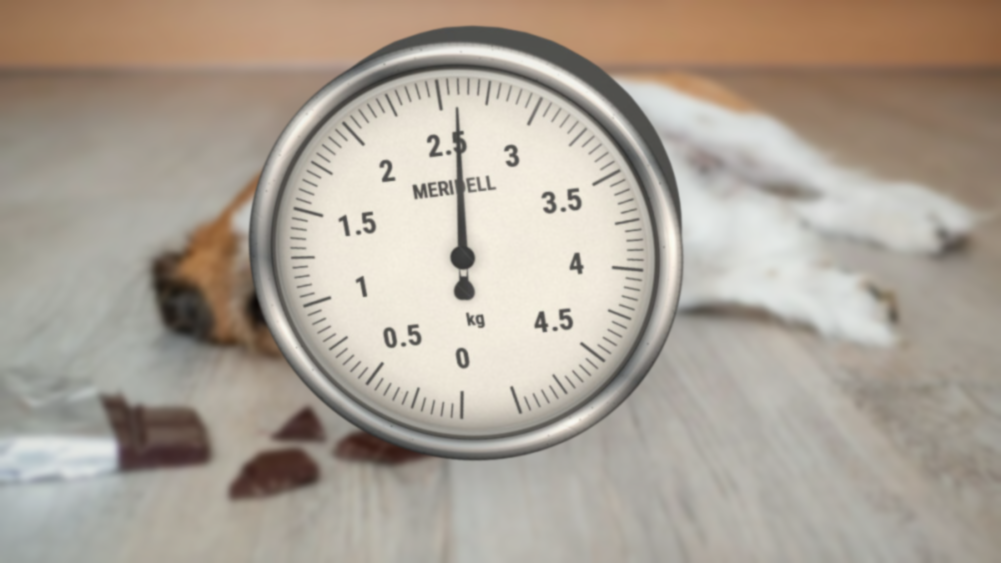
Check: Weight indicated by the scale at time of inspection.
2.6 kg
